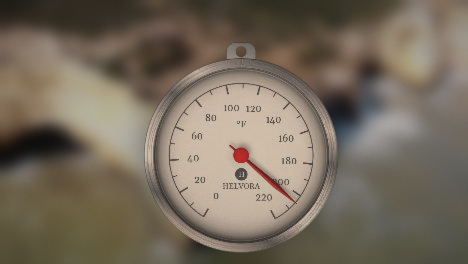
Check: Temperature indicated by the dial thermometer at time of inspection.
205 °F
